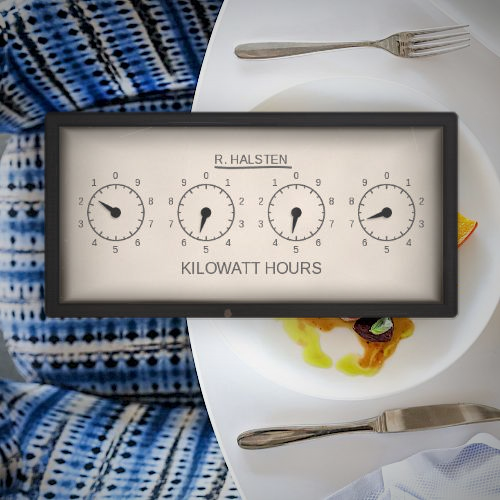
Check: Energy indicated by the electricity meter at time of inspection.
1547 kWh
